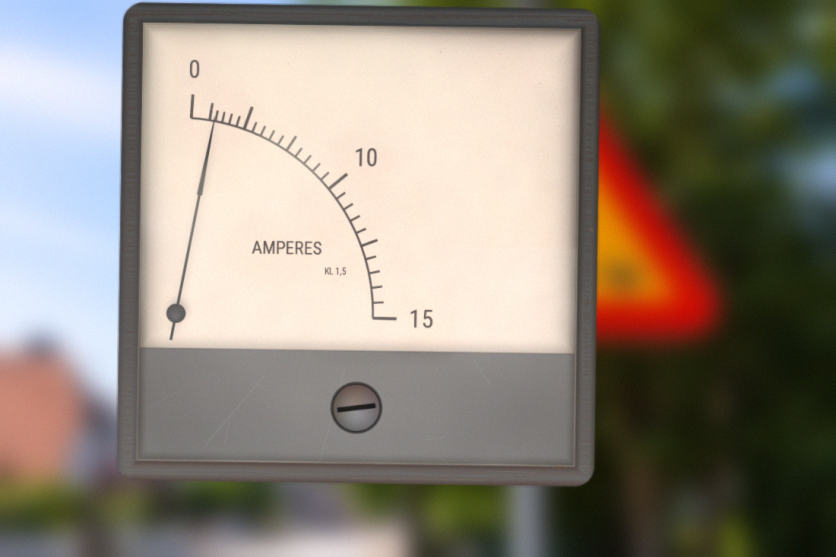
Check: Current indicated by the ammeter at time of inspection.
3 A
